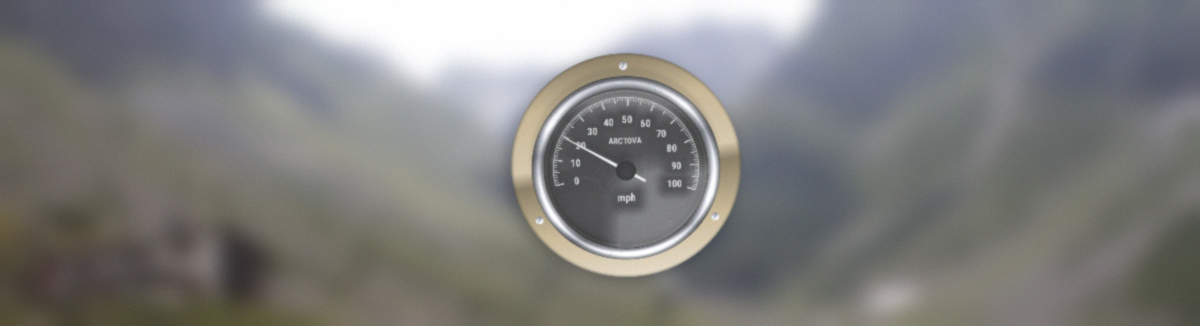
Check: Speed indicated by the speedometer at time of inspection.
20 mph
